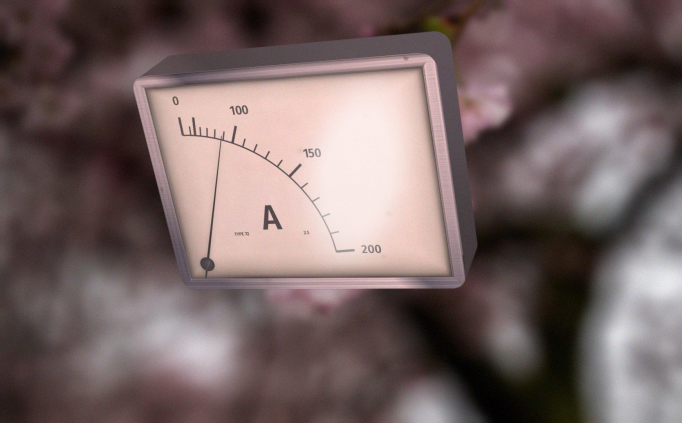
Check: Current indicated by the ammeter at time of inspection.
90 A
